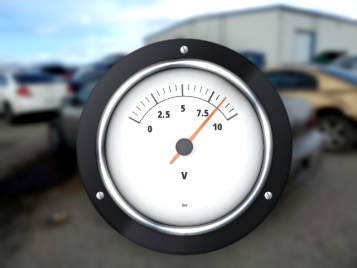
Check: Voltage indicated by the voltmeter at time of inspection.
8.5 V
